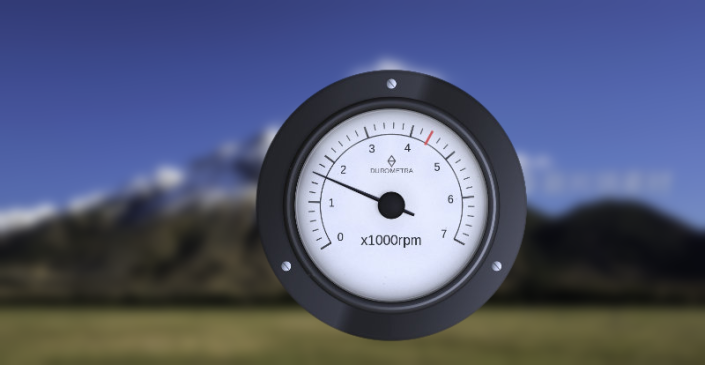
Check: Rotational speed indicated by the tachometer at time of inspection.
1600 rpm
